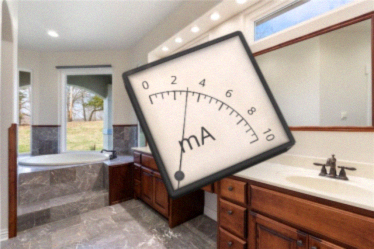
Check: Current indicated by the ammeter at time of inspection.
3 mA
